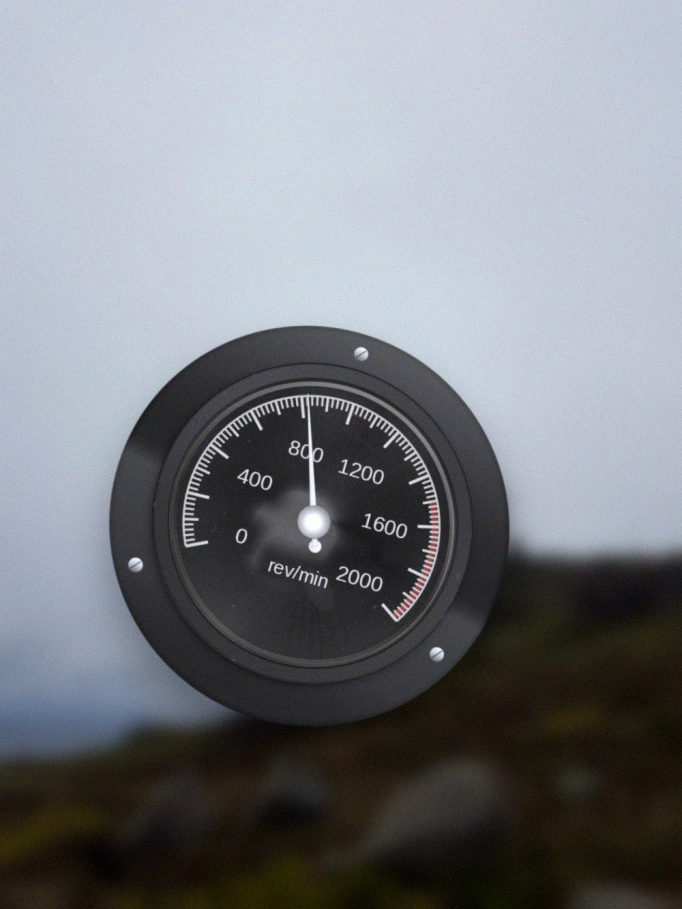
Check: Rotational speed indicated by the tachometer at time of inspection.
820 rpm
